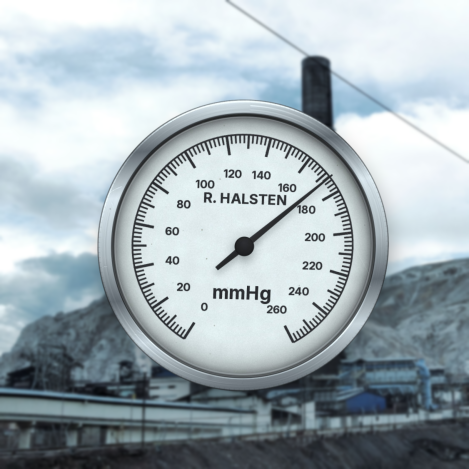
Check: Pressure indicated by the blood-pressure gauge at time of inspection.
172 mmHg
